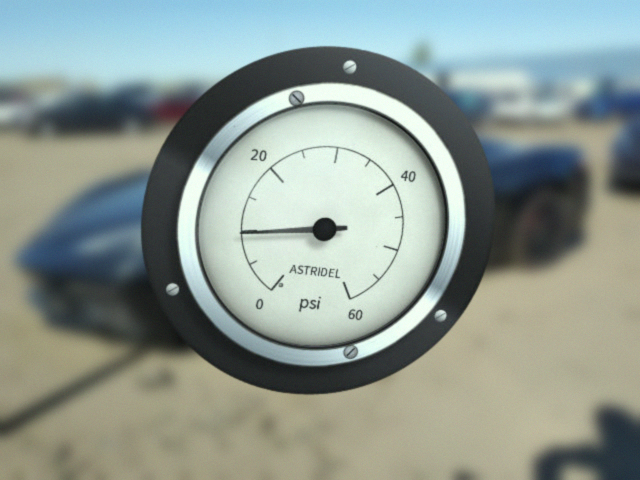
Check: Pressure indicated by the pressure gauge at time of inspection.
10 psi
